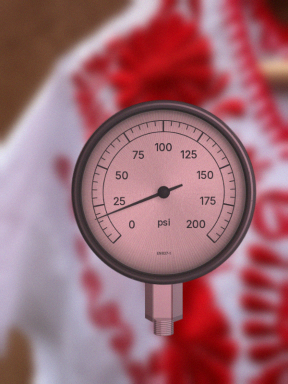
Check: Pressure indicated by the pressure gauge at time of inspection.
17.5 psi
